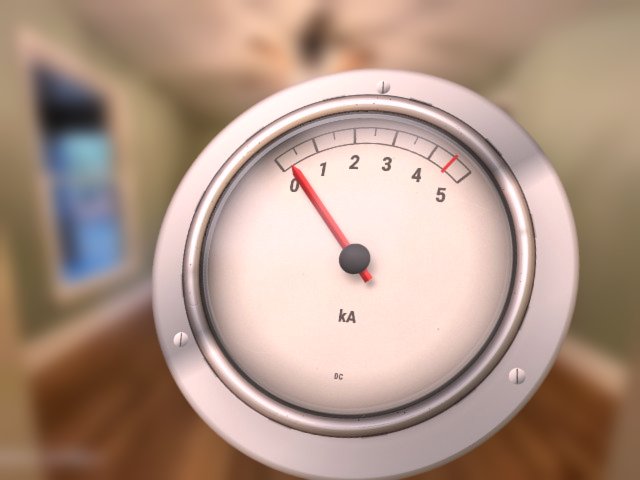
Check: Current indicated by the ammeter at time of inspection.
0.25 kA
